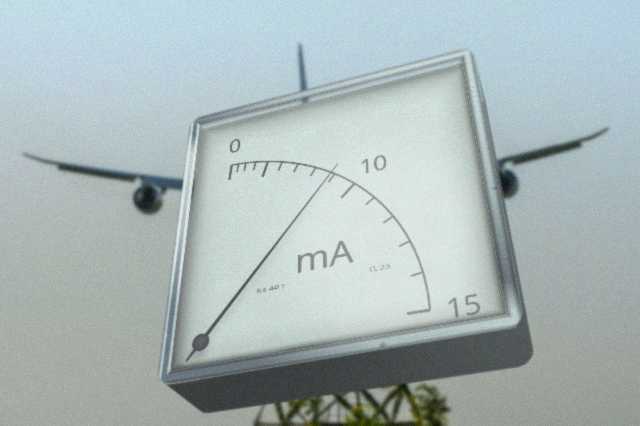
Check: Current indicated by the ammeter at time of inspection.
9 mA
